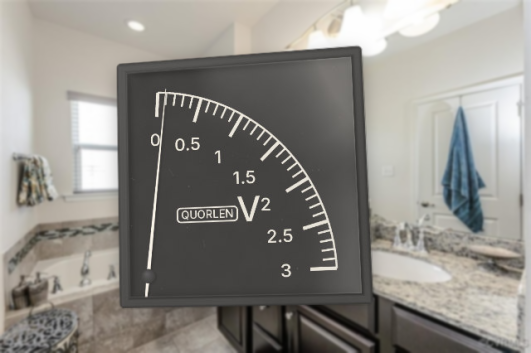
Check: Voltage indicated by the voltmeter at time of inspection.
0.1 V
